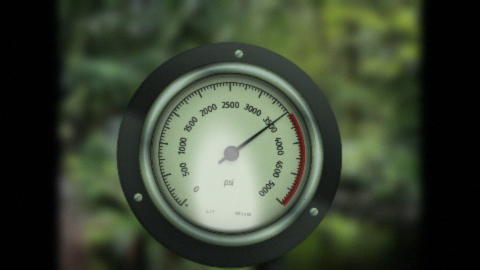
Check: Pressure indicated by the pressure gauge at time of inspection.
3500 psi
